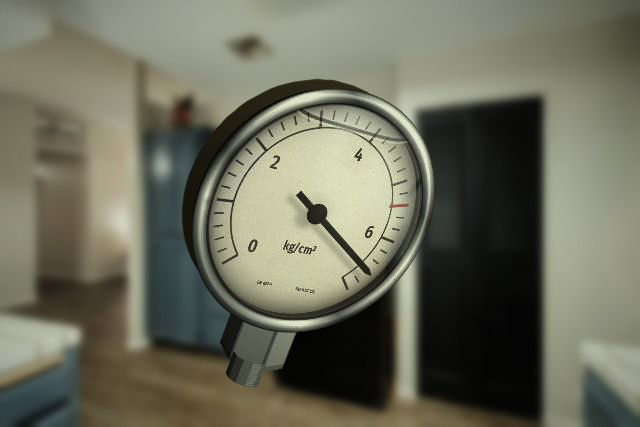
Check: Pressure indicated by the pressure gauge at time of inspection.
6.6 kg/cm²
